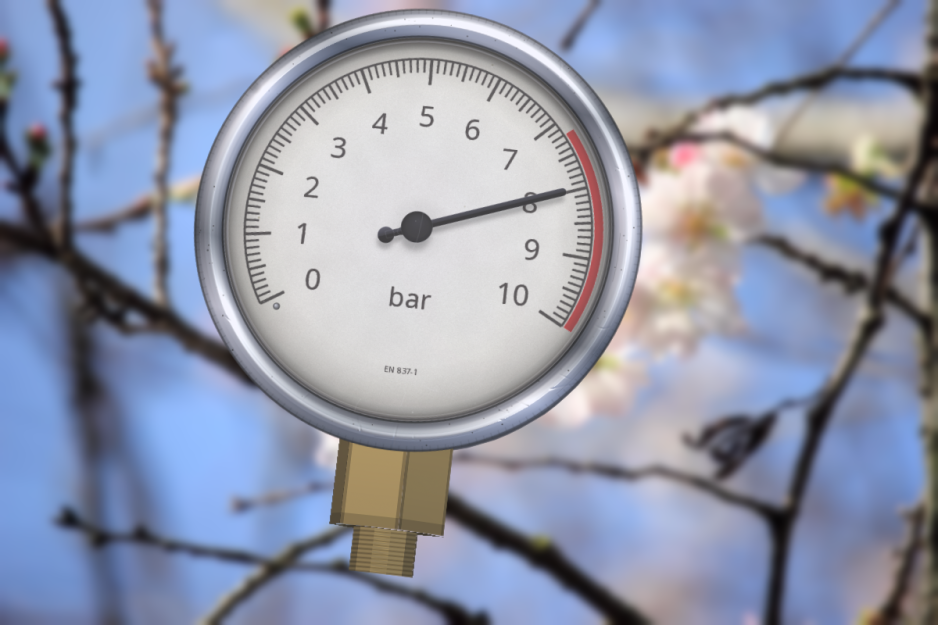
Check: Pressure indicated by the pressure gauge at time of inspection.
8 bar
